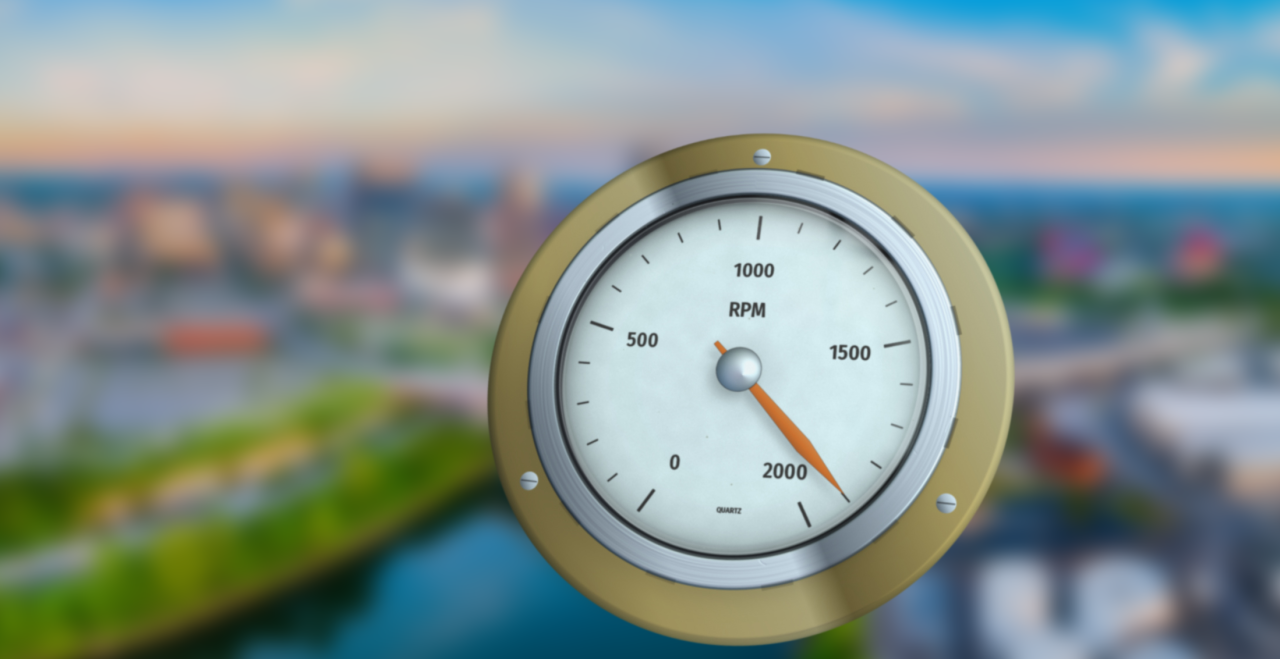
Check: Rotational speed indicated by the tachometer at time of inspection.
1900 rpm
